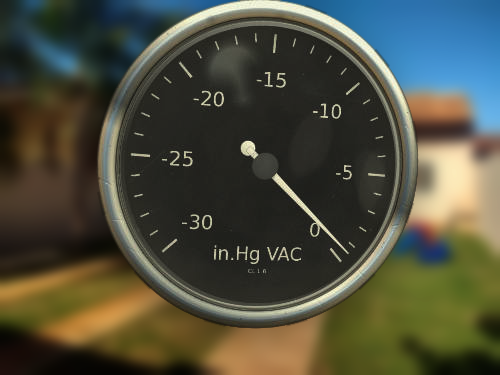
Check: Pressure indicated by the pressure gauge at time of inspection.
-0.5 inHg
